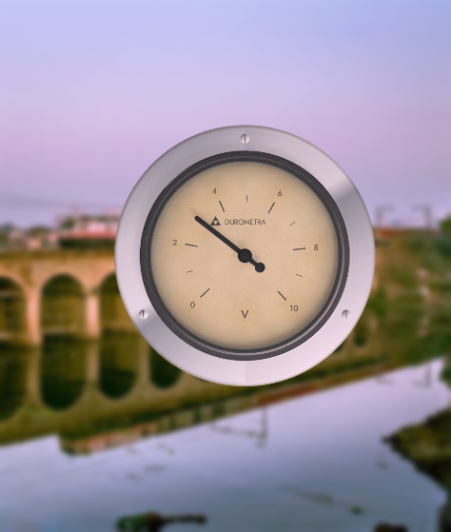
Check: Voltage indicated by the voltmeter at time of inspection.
3 V
